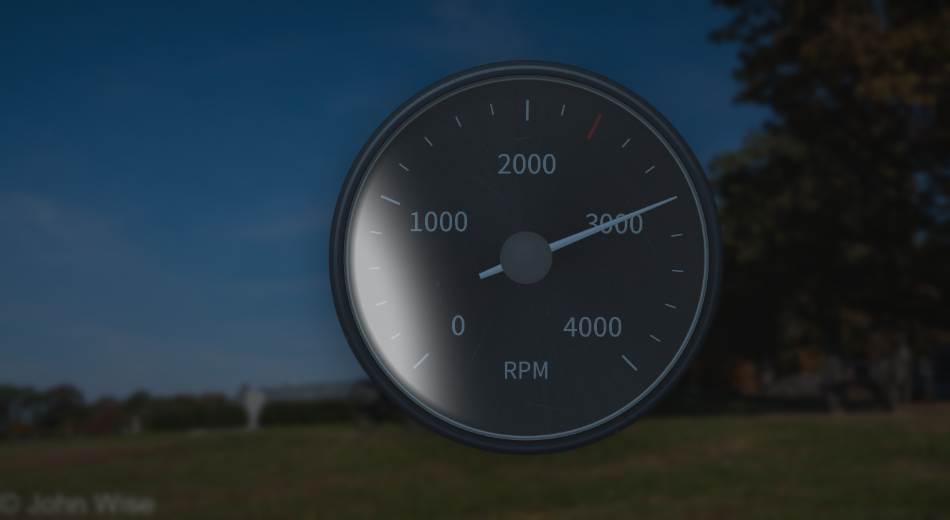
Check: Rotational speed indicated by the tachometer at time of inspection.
3000 rpm
